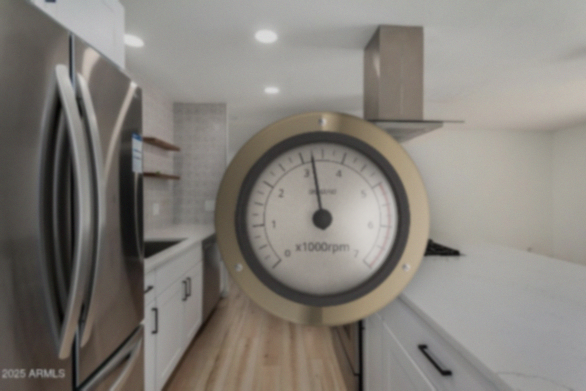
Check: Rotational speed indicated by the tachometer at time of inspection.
3250 rpm
